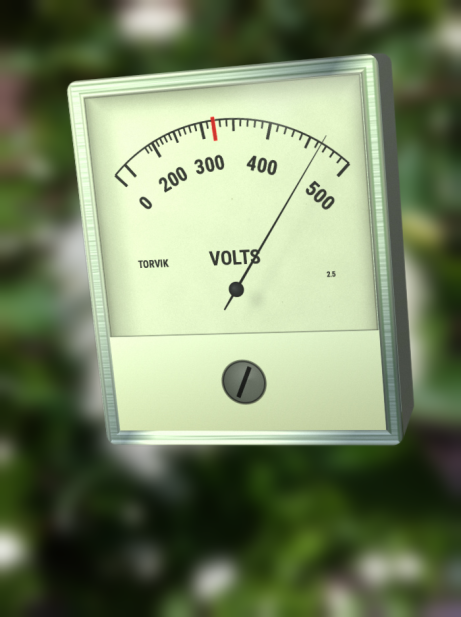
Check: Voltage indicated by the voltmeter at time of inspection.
465 V
